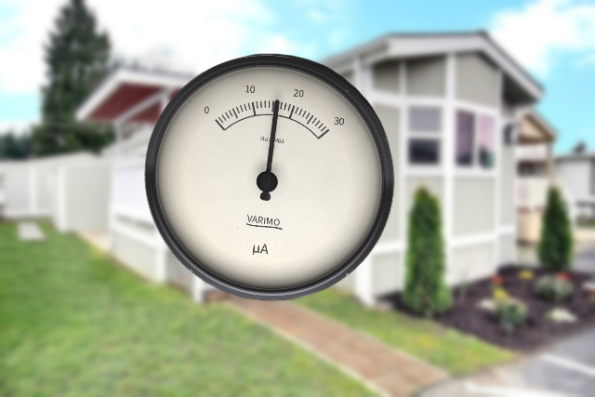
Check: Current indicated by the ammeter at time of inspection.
16 µA
